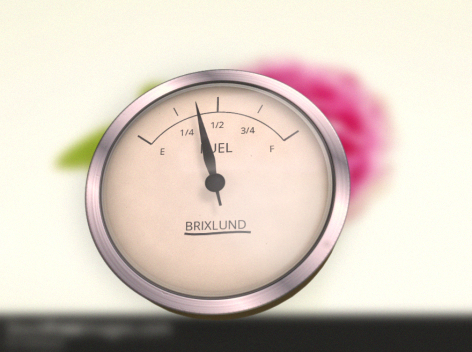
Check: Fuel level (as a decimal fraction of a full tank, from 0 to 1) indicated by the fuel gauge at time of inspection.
0.375
